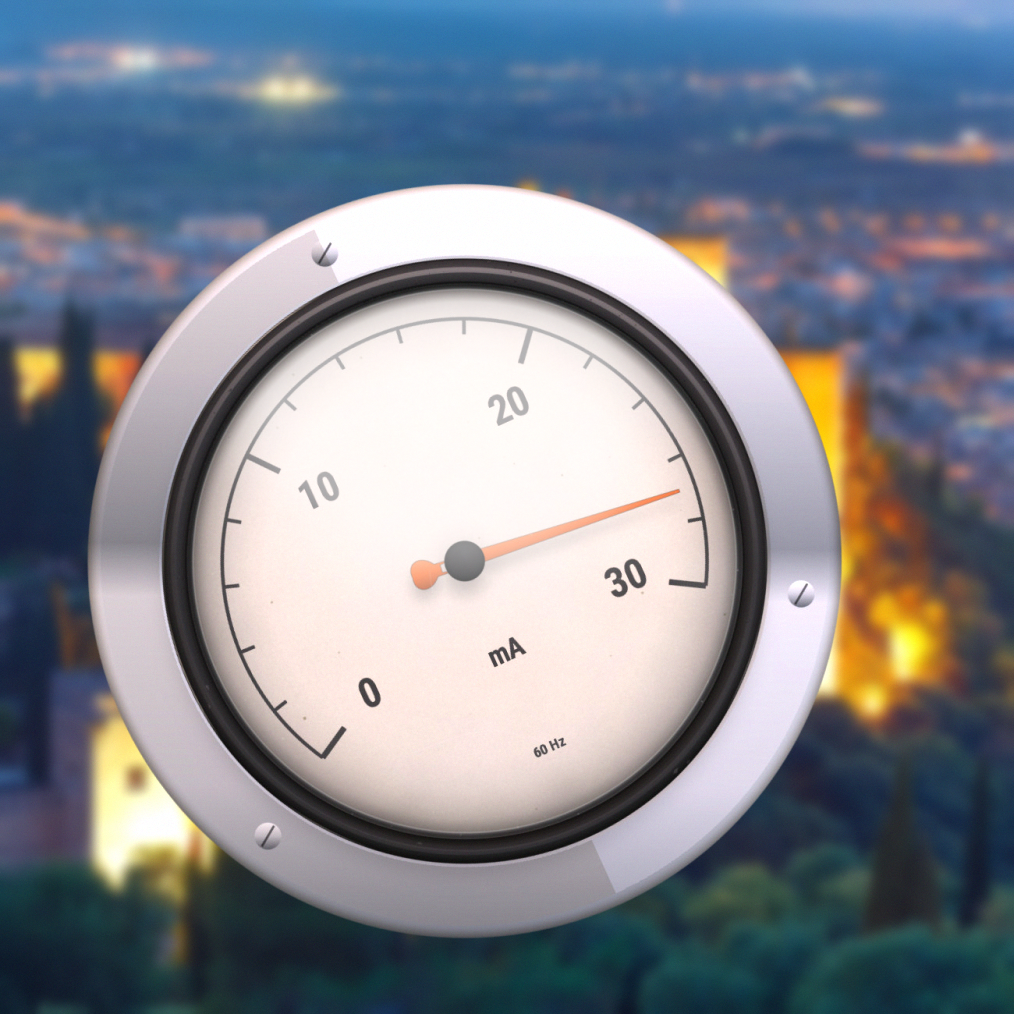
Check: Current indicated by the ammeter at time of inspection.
27 mA
